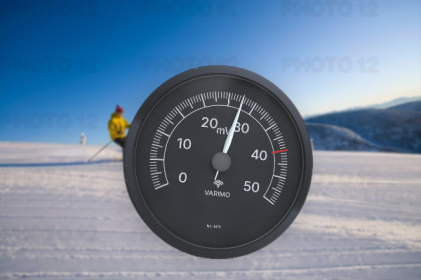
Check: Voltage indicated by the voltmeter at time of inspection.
27.5 mV
